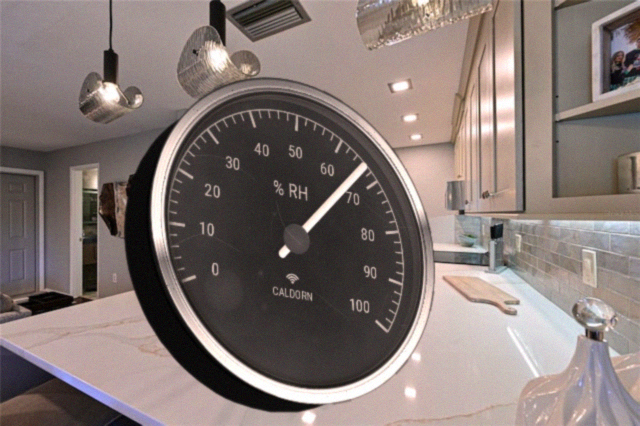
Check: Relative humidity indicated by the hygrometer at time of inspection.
66 %
